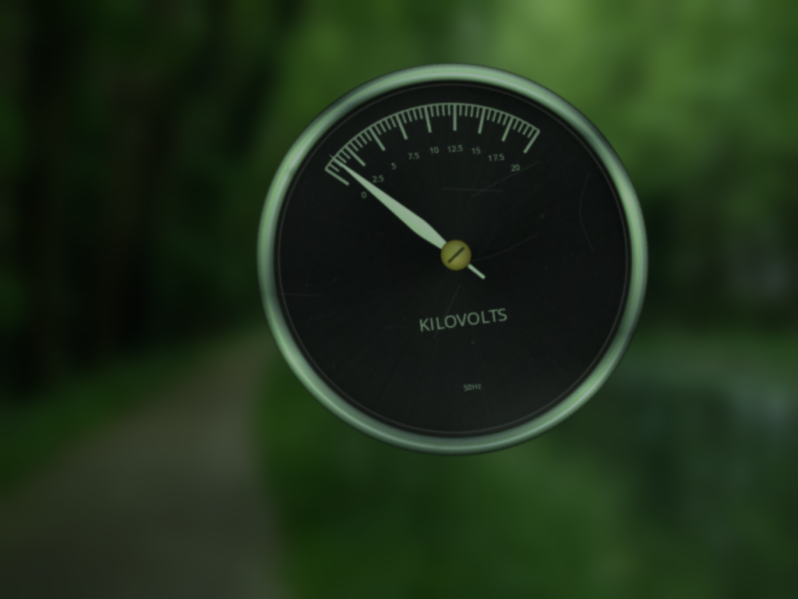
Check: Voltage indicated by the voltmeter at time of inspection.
1 kV
